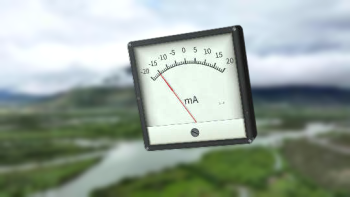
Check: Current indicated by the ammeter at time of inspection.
-15 mA
